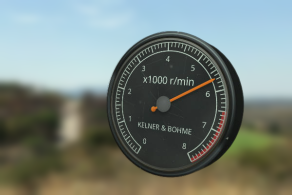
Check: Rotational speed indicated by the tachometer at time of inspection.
5700 rpm
